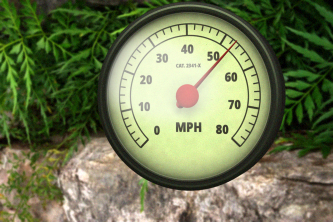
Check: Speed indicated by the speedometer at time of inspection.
53 mph
